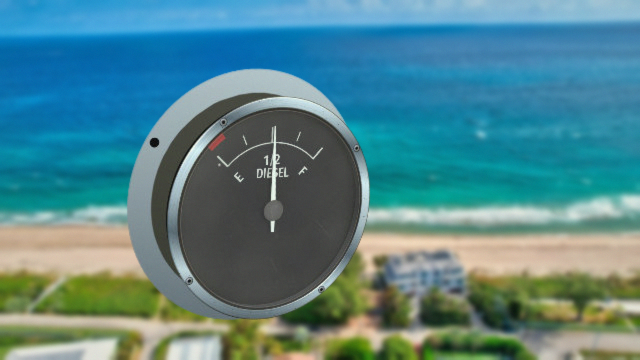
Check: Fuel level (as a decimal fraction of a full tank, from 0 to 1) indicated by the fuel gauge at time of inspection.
0.5
